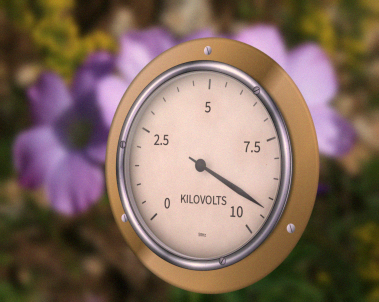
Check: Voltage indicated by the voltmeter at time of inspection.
9.25 kV
